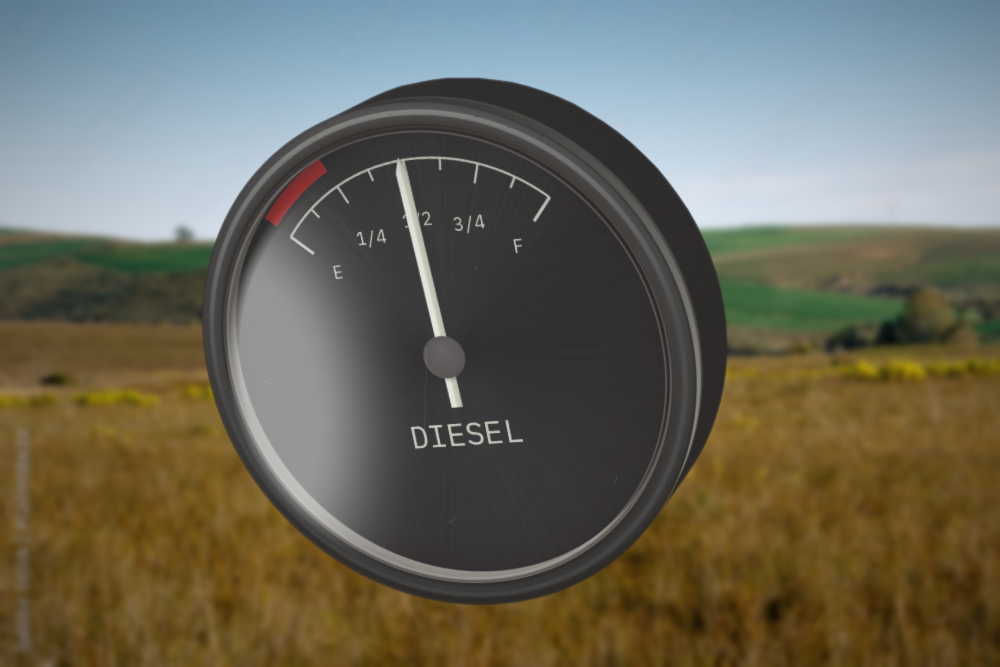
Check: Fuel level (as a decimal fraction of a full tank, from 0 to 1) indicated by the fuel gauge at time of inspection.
0.5
